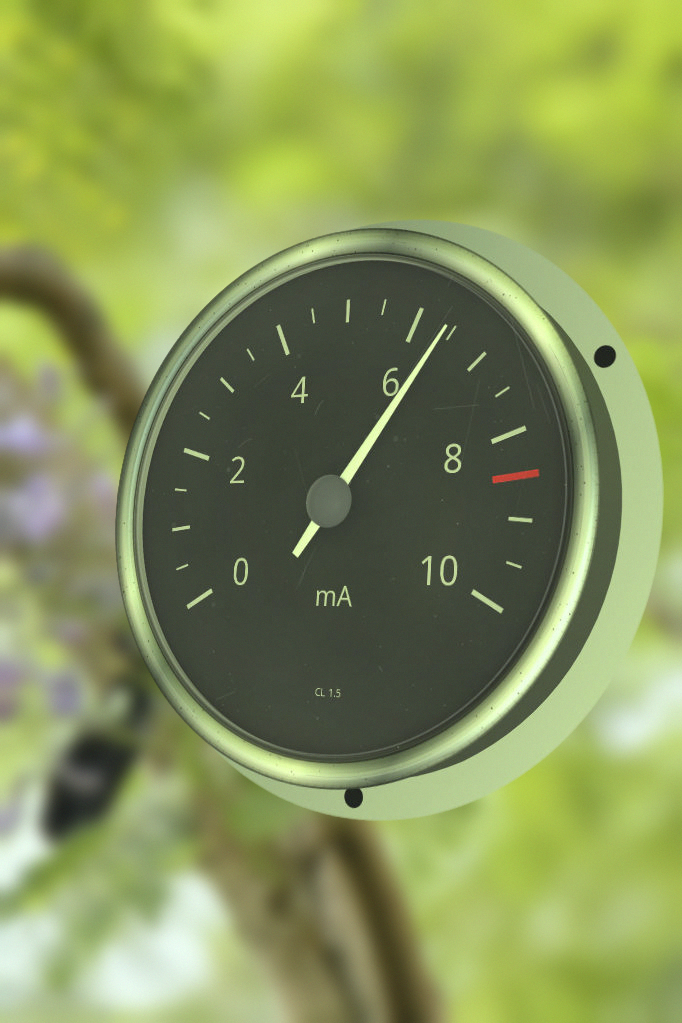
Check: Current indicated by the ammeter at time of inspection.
6.5 mA
